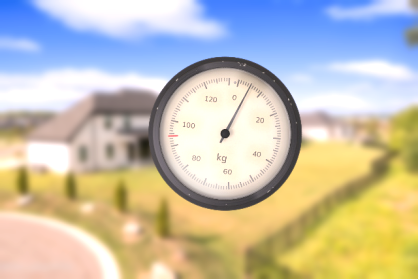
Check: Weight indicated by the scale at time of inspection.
5 kg
